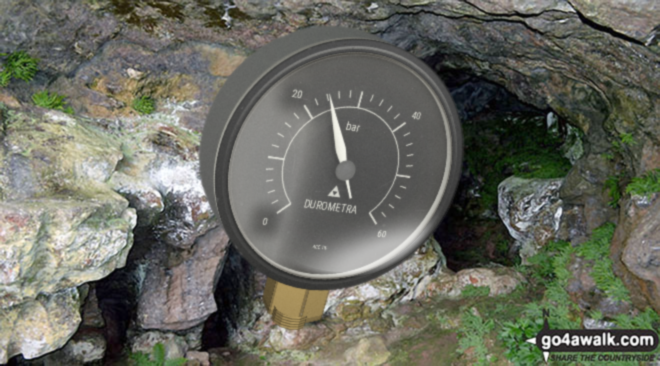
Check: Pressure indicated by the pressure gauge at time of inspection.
24 bar
